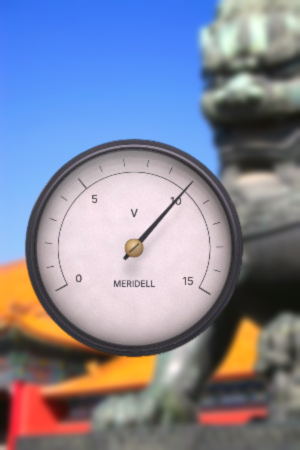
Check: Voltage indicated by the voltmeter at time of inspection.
10 V
